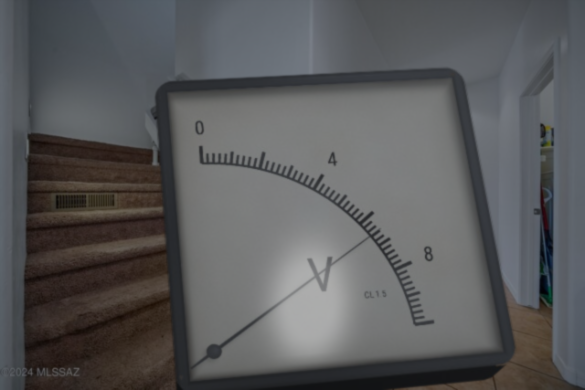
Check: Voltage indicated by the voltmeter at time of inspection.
6.6 V
